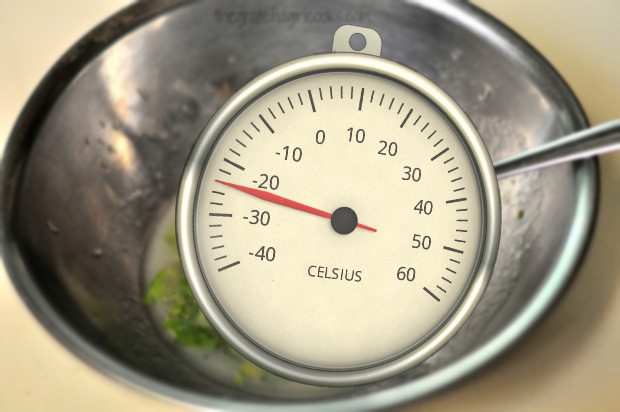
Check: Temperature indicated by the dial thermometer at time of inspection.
-24 °C
